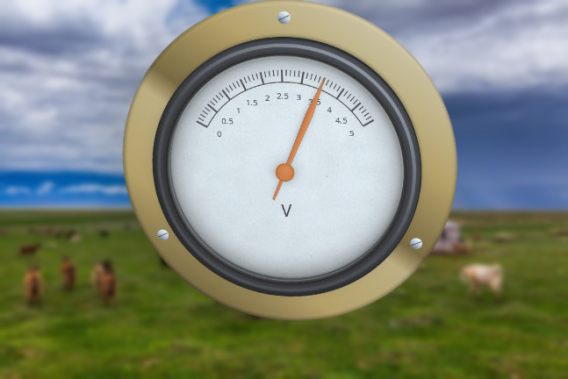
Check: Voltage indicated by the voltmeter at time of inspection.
3.5 V
